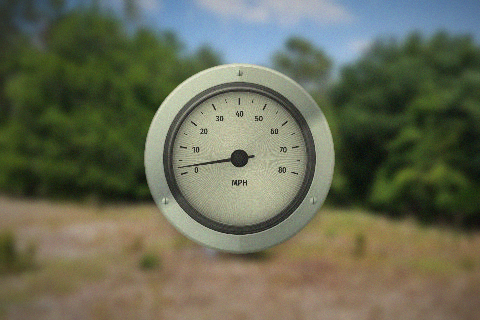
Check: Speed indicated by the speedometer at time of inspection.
2.5 mph
